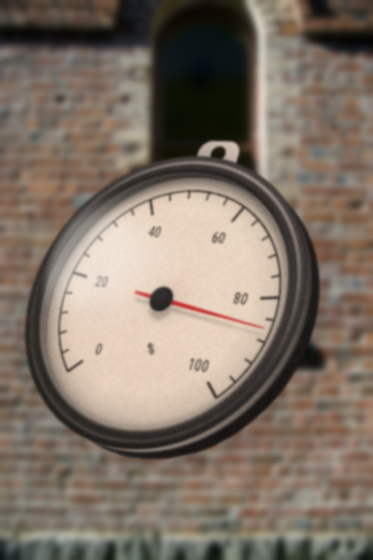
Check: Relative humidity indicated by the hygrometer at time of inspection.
86 %
